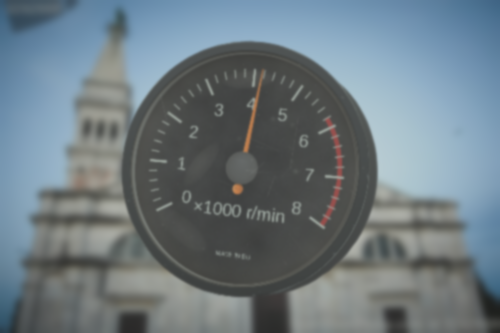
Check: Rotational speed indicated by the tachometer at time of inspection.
4200 rpm
